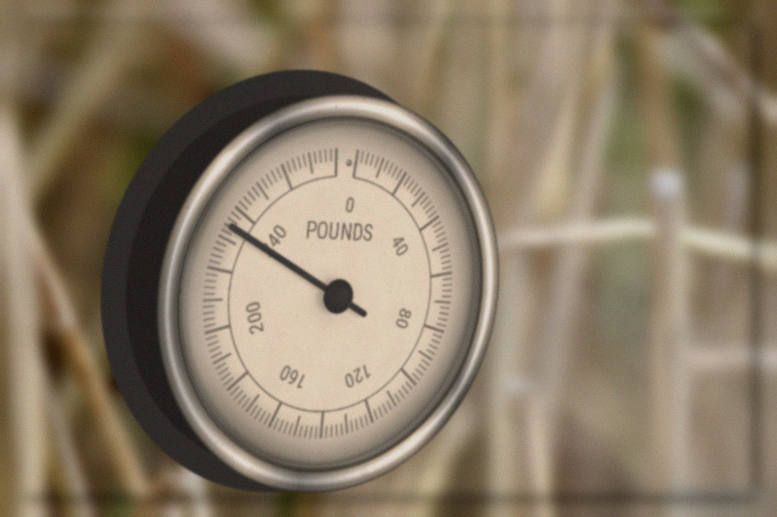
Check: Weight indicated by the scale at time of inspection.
234 lb
